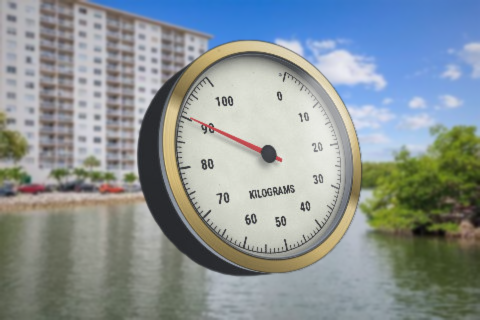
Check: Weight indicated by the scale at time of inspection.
90 kg
